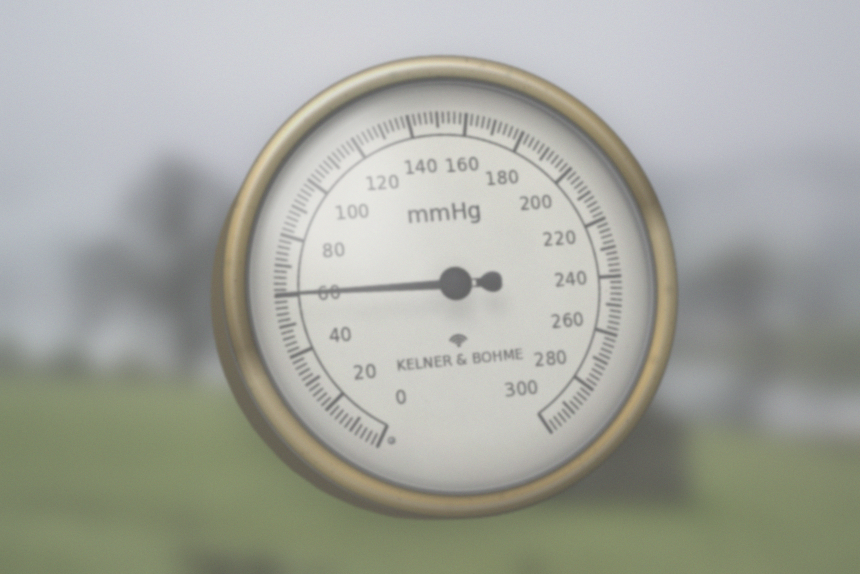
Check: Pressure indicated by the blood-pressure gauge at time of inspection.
60 mmHg
